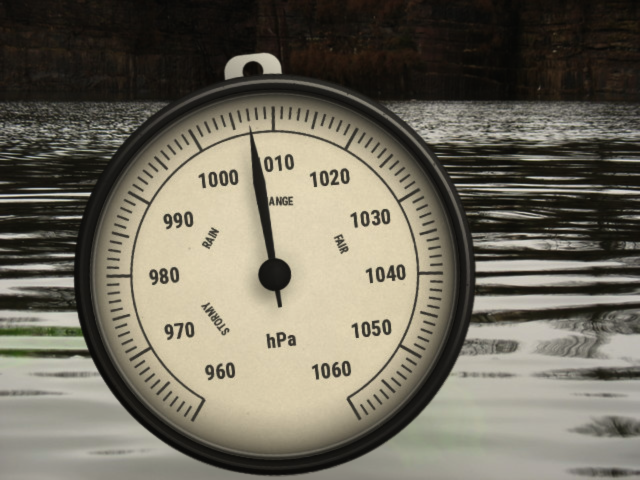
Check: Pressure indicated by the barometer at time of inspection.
1007 hPa
